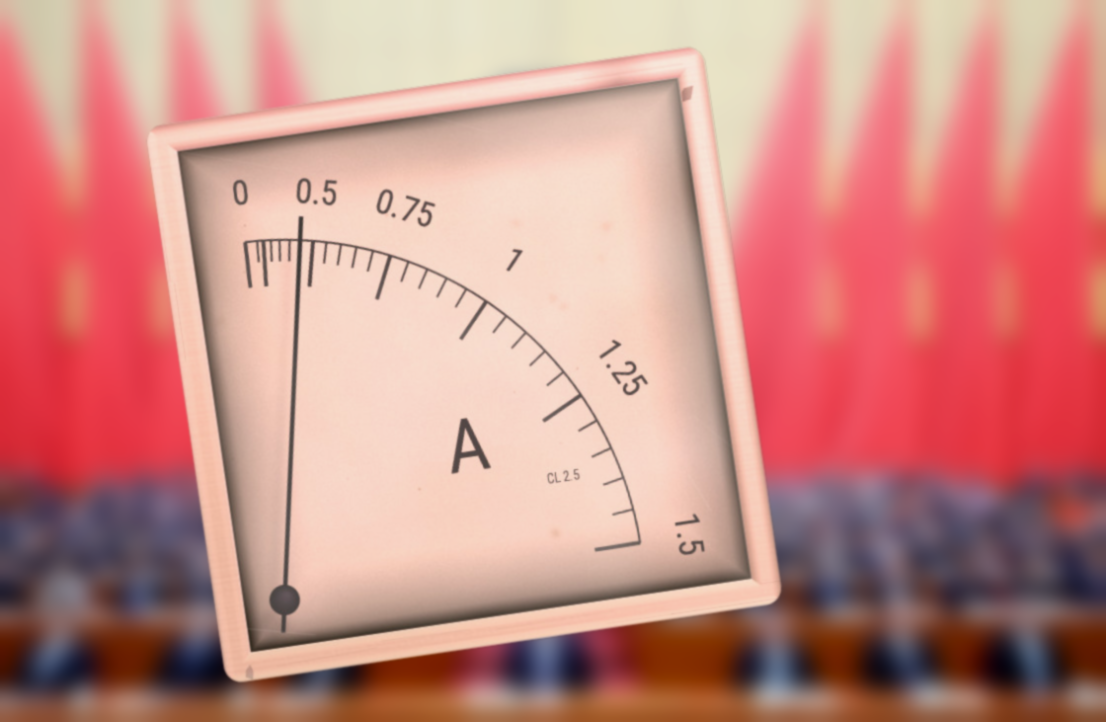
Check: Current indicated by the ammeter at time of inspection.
0.45 A
